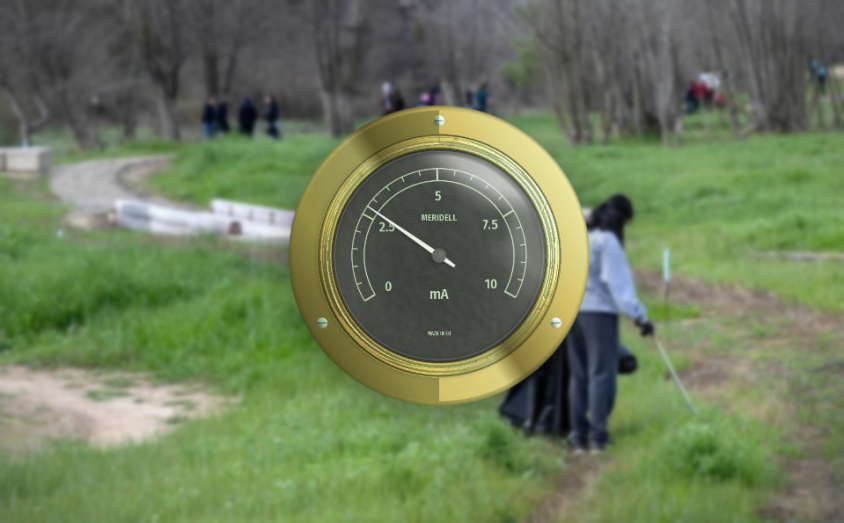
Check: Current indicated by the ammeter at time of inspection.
2.75 mA
